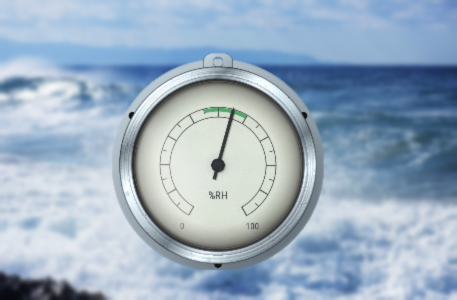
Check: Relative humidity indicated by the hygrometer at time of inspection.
55 %
